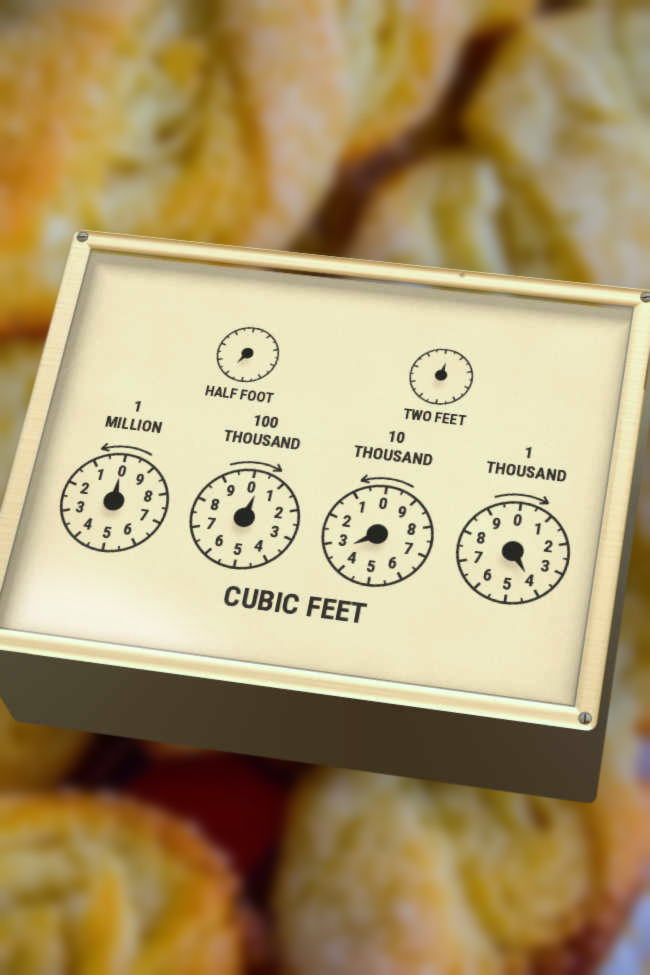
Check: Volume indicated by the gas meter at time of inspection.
3400 ft³
